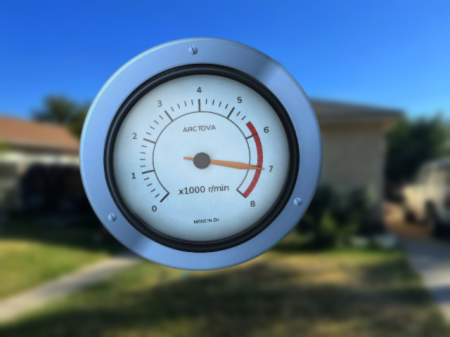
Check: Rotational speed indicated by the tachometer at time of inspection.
7000 rpm
